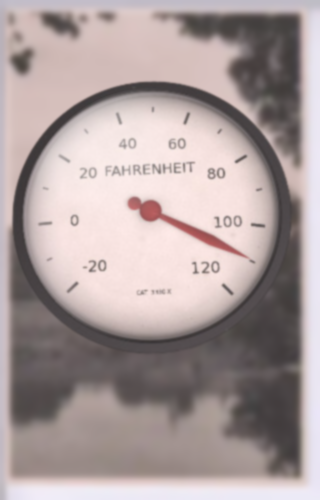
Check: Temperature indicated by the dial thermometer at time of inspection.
110 °F
